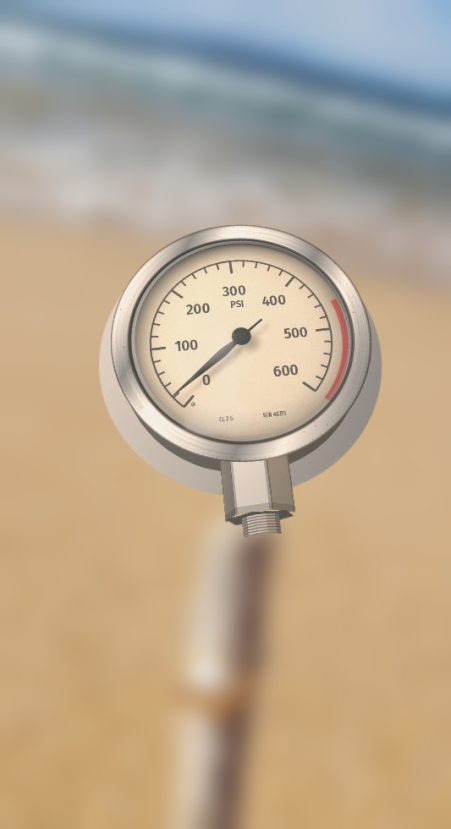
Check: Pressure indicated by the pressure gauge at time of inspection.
20 psi
